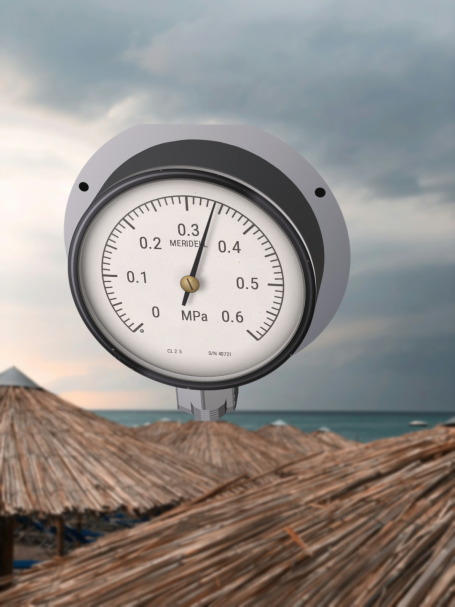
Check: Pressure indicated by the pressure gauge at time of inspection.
0.34 MPa
